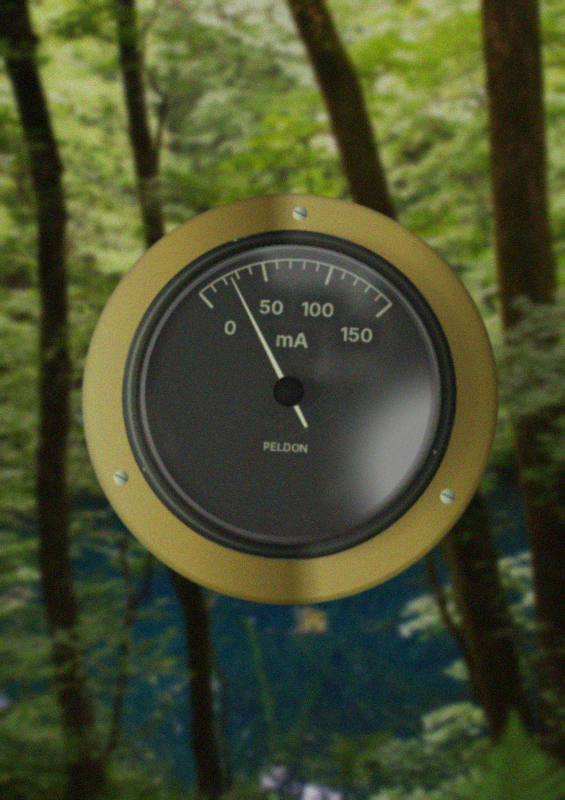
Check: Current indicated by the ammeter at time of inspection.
25 mA
